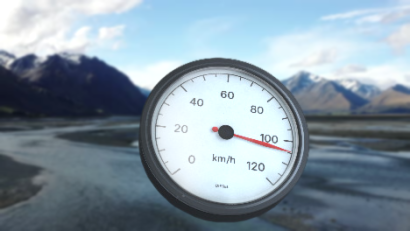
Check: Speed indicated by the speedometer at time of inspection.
105 km/h
